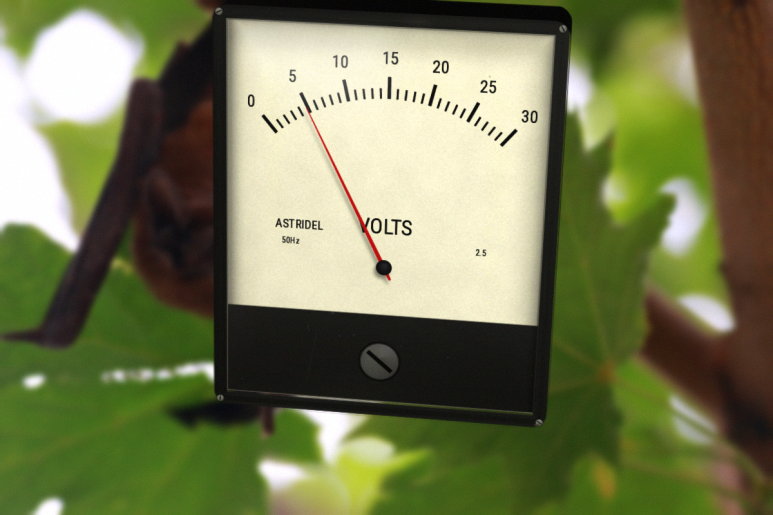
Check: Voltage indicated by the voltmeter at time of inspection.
5 V
